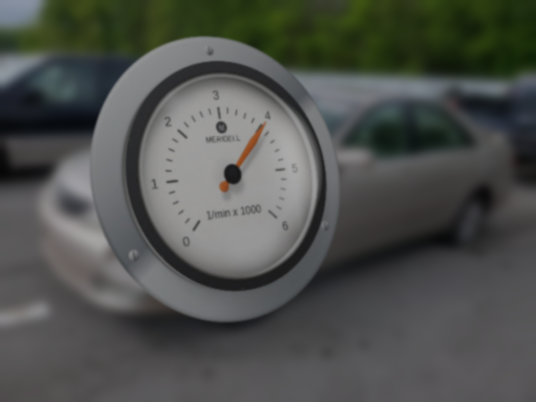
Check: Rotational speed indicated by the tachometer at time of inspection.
4000 rpm
